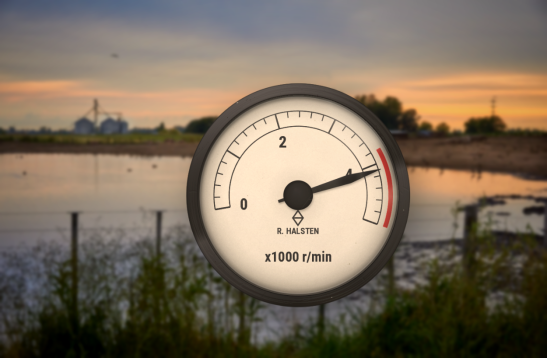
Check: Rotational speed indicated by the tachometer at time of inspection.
4100 rpm
